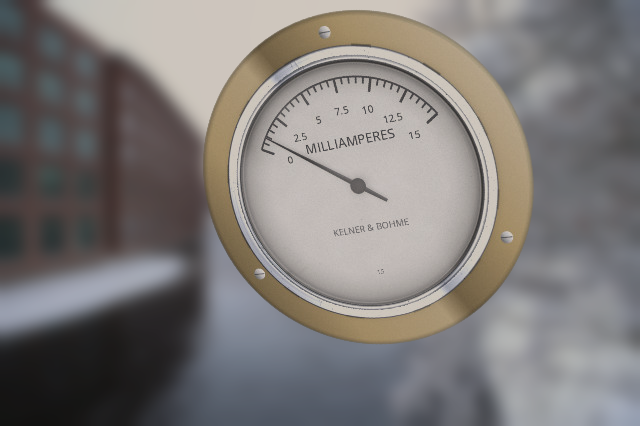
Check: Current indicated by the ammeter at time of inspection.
1 mA
